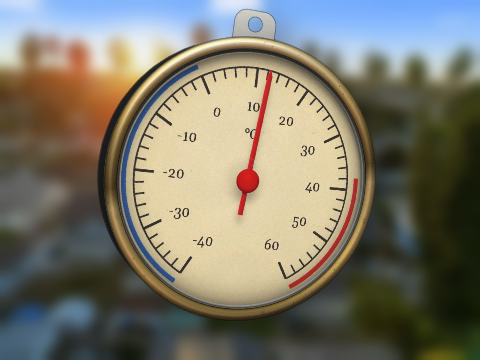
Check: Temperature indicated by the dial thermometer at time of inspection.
12 °C
